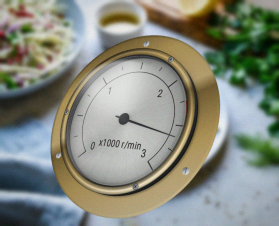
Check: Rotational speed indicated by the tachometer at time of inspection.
2625 rpm
